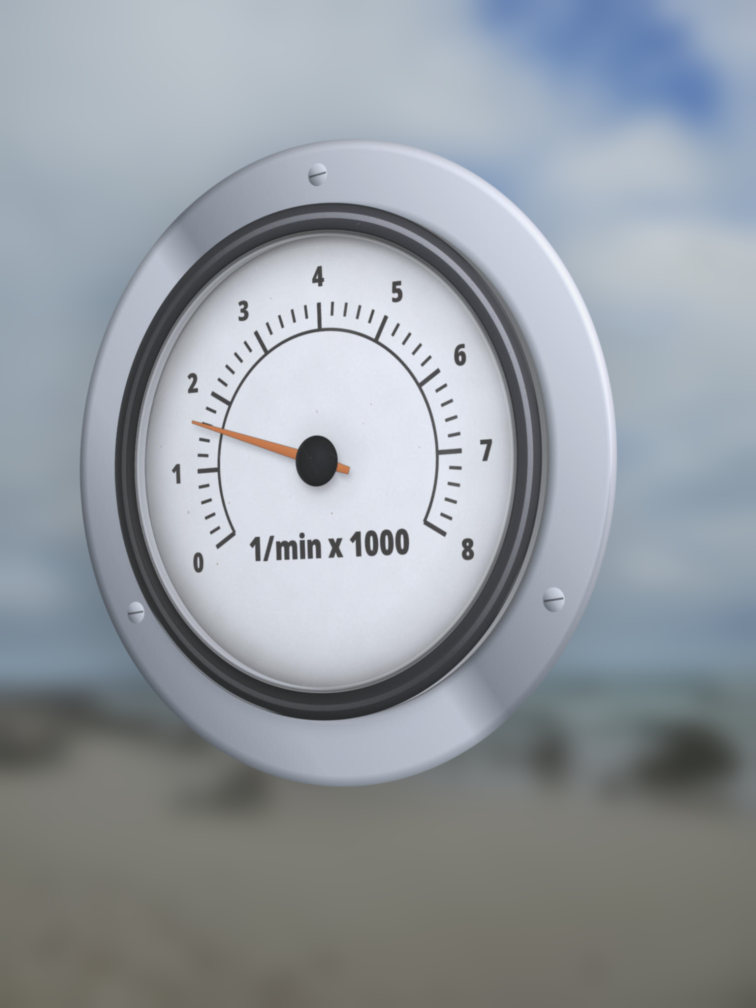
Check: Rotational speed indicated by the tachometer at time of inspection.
1600 rpm
